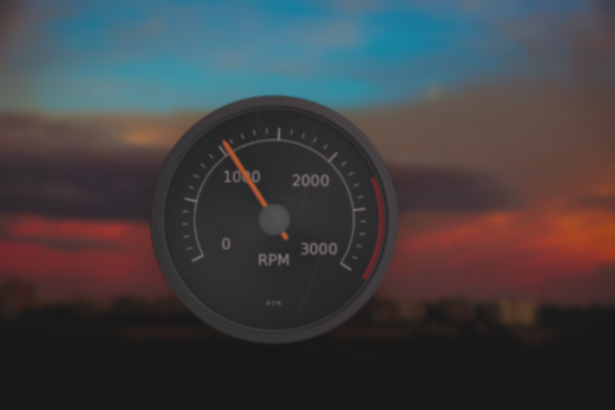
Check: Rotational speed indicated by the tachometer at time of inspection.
1050 rpm
